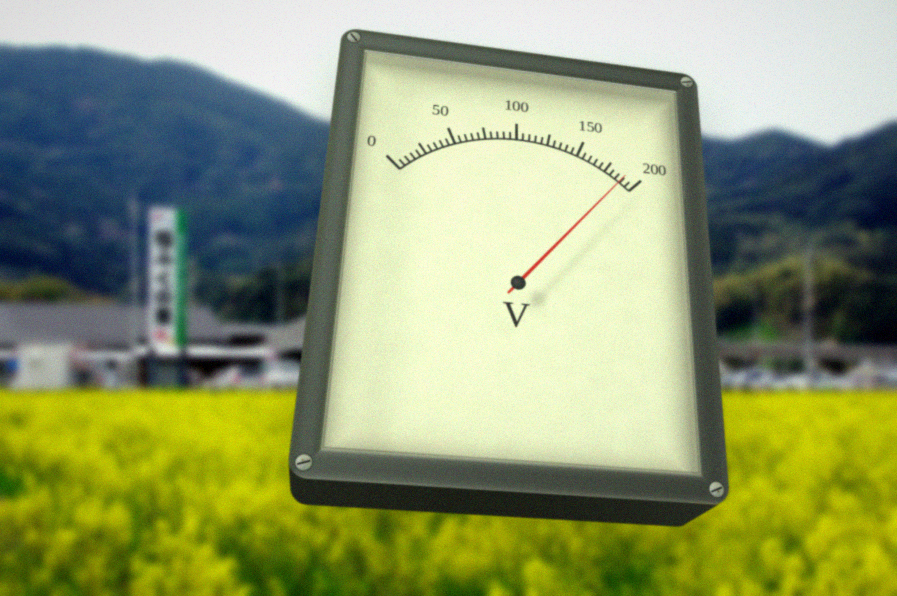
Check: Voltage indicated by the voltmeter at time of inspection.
190 V
